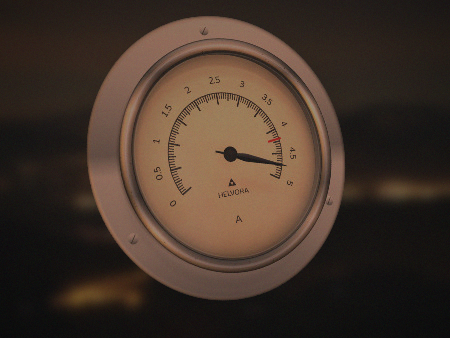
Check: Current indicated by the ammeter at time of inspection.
4.75 A
